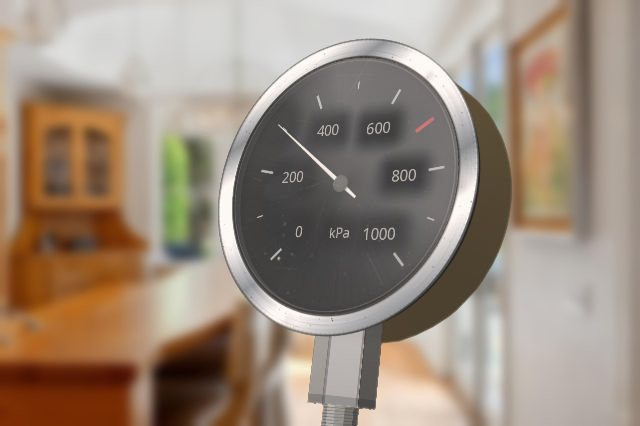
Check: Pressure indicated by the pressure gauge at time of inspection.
300 kPa
